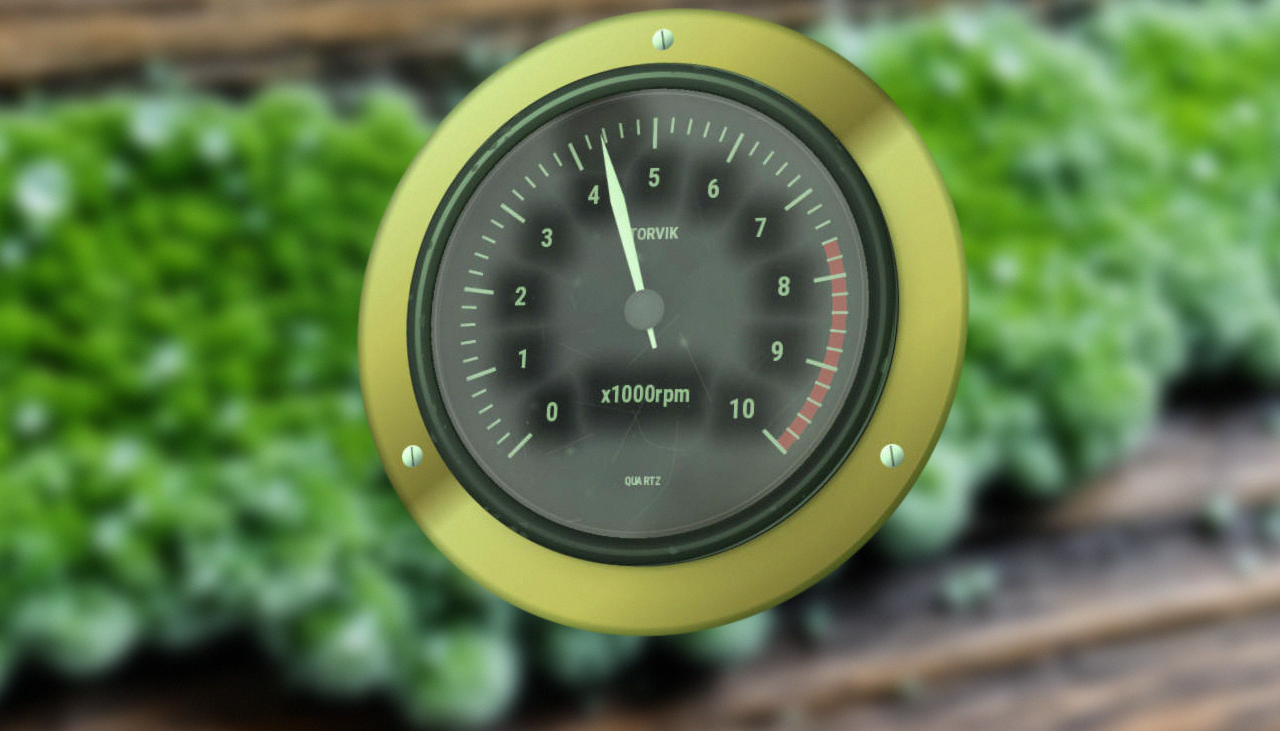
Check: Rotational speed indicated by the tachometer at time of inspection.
4400 rpm
